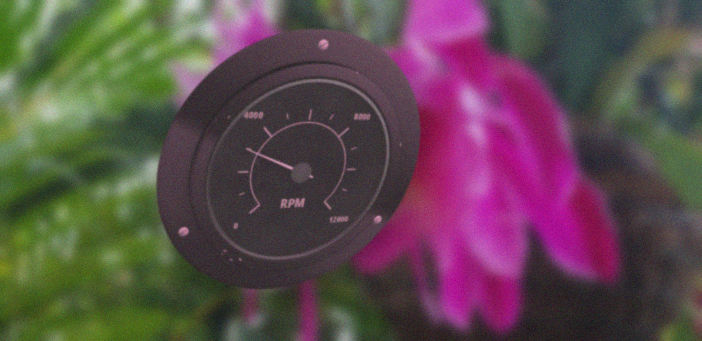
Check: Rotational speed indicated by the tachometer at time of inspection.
3000 rpm
